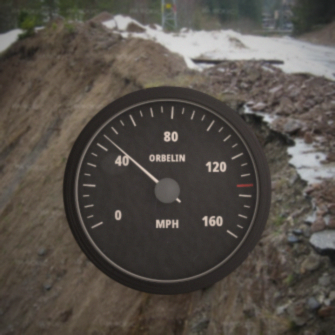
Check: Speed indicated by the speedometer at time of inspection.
45 mph
